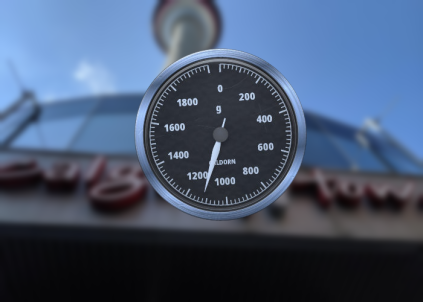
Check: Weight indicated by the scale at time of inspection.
1120 g
